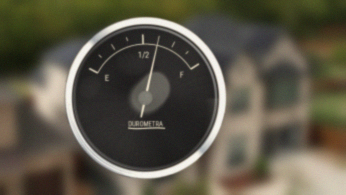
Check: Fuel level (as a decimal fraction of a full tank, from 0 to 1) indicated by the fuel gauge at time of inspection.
0.625
